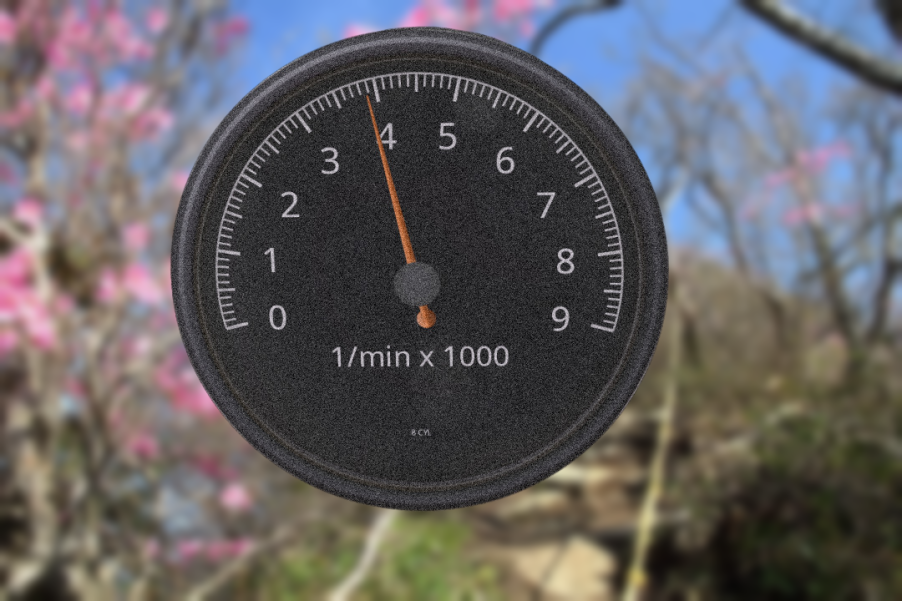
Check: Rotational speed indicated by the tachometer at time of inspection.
3900 rpm
